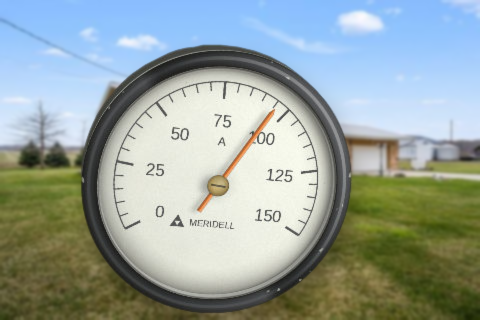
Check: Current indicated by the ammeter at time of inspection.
95 A
